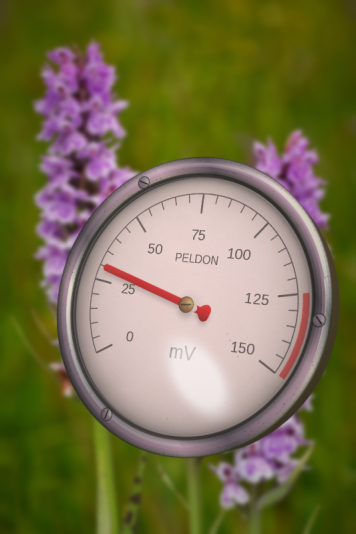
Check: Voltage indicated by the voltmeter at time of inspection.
30 mV
